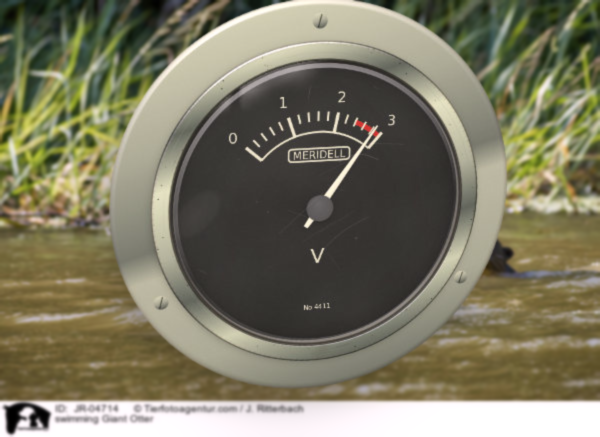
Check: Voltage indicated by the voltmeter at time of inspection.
2.8 V
